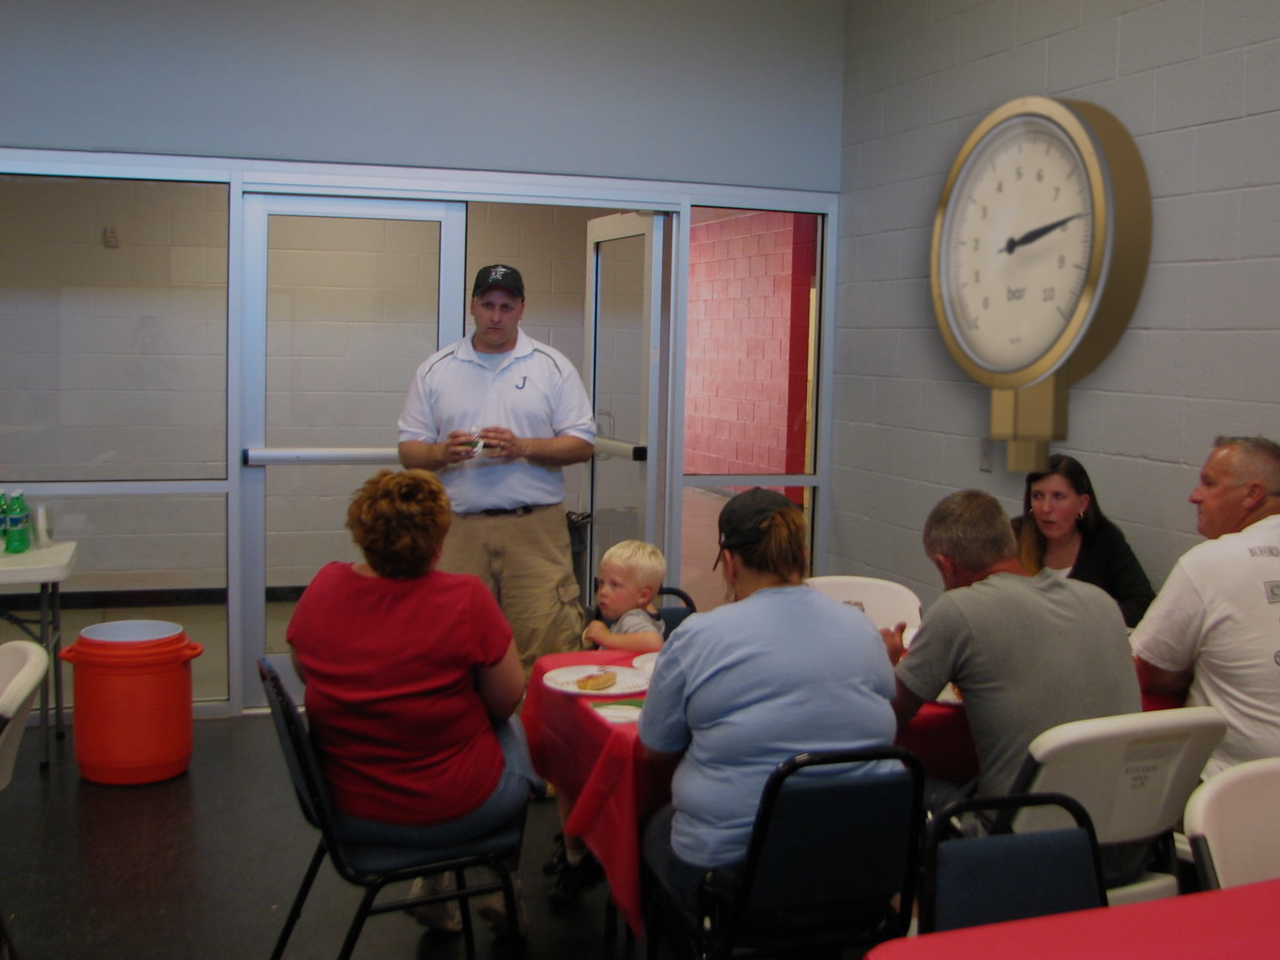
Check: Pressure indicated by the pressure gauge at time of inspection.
8 bar
